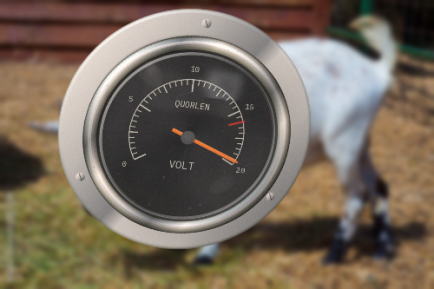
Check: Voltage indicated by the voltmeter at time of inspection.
19.5 V
